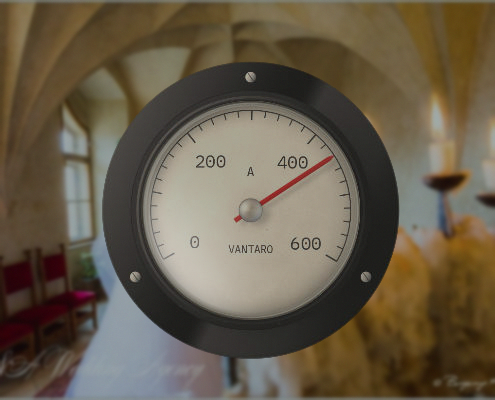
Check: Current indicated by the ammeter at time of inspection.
440 A
